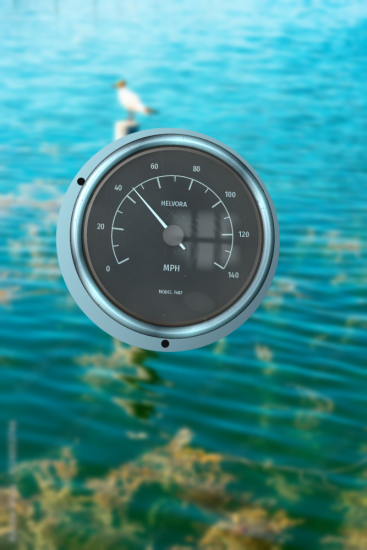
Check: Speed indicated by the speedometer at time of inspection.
45 mph
